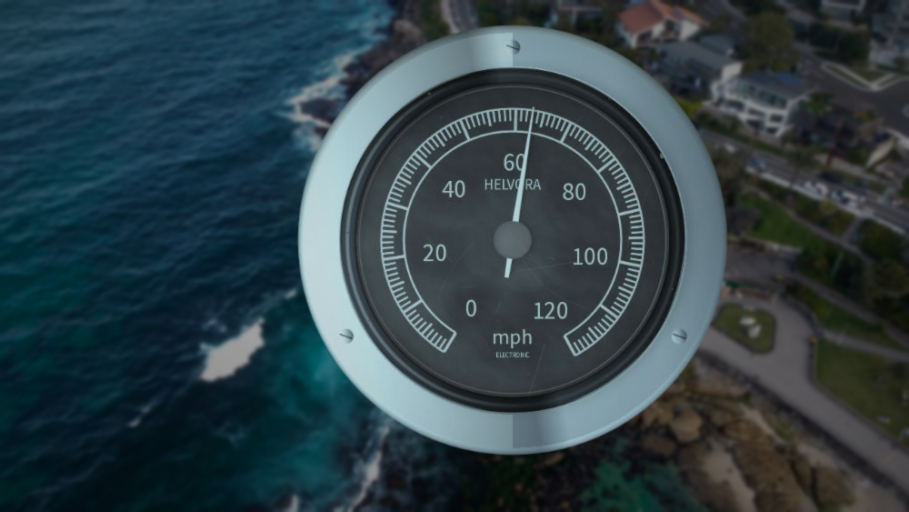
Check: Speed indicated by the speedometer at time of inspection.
63 mph
